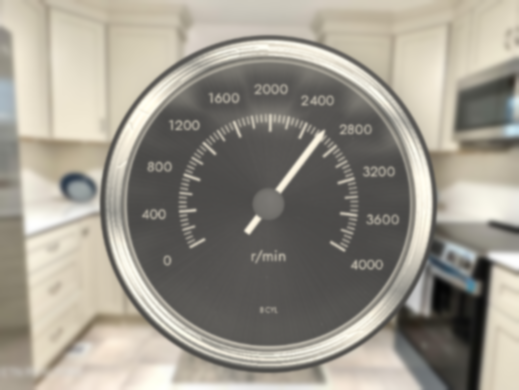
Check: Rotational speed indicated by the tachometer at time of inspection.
2600 rpm
